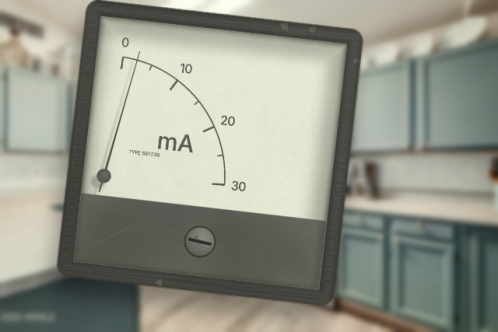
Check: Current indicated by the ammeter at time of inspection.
2.5 mA
